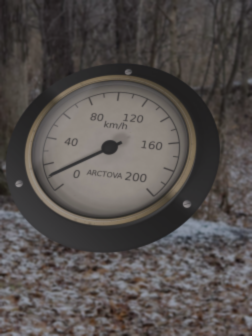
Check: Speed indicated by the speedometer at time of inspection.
10 km/h
